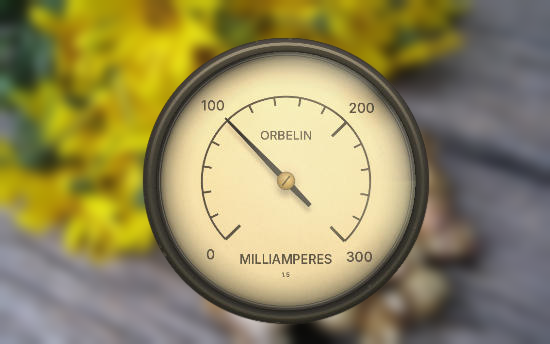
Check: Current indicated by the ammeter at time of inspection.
100 mA
